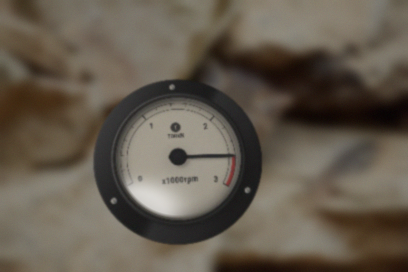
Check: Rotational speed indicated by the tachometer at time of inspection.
2600 rpm
